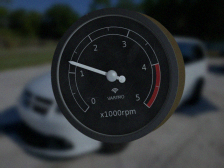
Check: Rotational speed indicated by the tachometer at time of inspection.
1250 rpm
